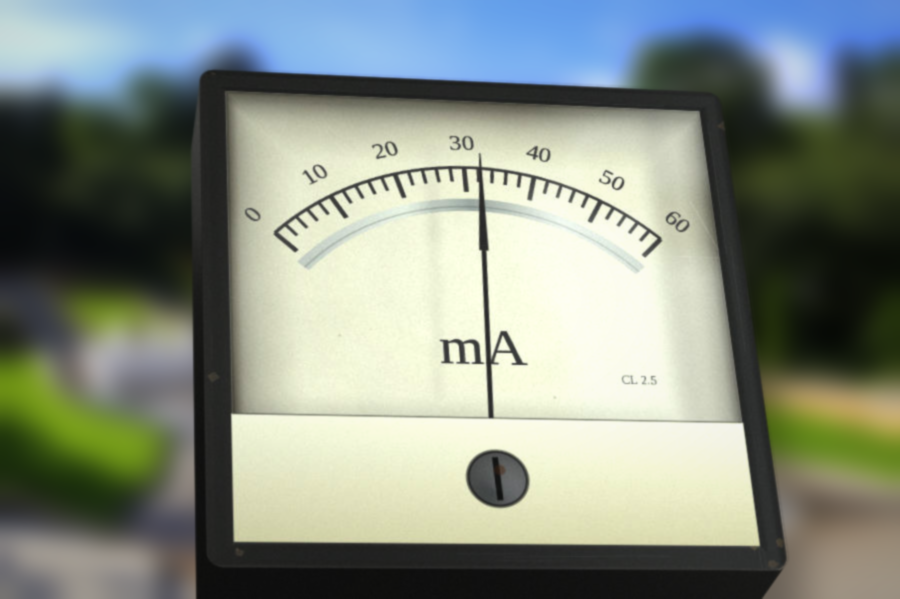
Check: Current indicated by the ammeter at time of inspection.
32 mA
